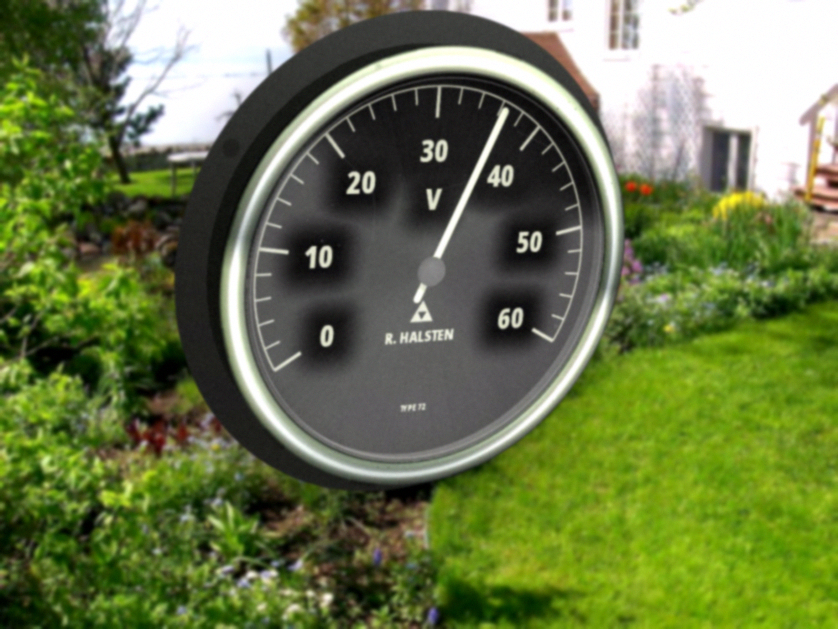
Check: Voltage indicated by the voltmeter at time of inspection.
36 V
